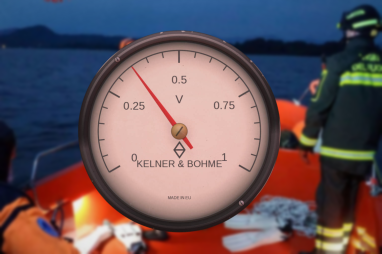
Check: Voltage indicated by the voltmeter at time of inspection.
0.35 V
